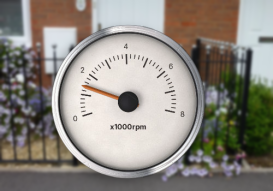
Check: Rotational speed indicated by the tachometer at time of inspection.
1400 rpm
